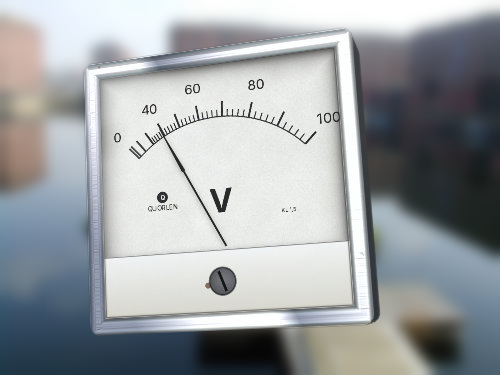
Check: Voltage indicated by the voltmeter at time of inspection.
40 V
